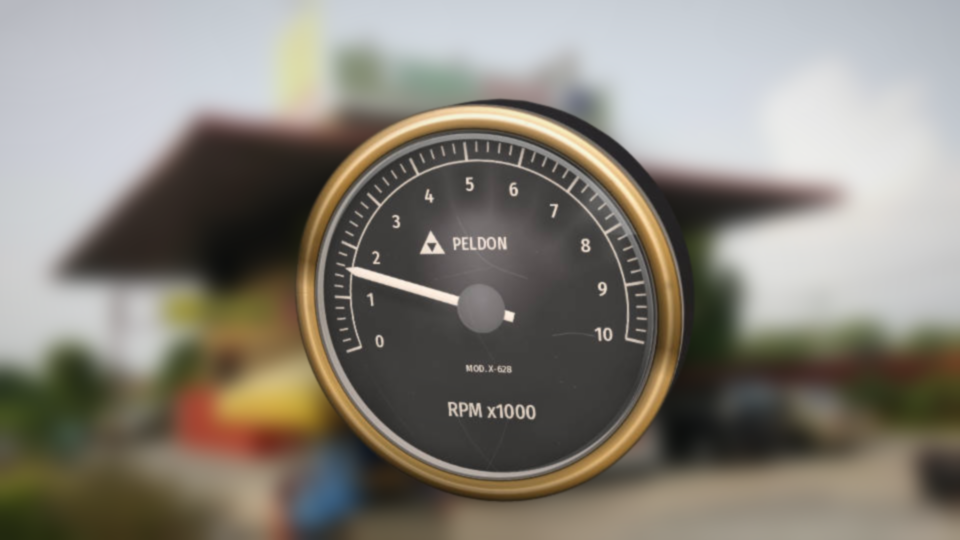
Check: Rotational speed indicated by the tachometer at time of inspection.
1600 rpm
